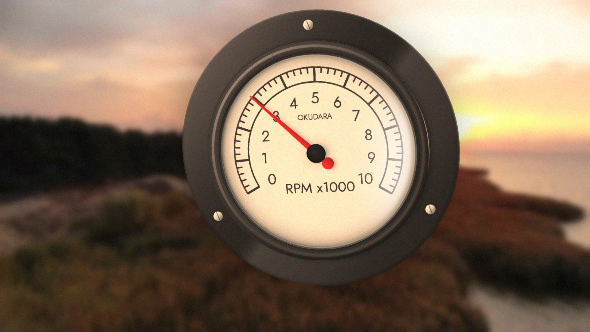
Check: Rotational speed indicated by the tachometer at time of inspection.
3000 rpm
